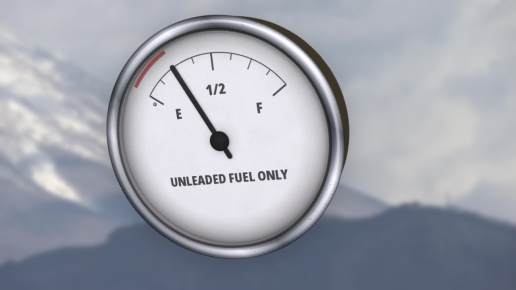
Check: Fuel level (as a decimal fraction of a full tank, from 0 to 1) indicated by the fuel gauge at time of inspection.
0.25
